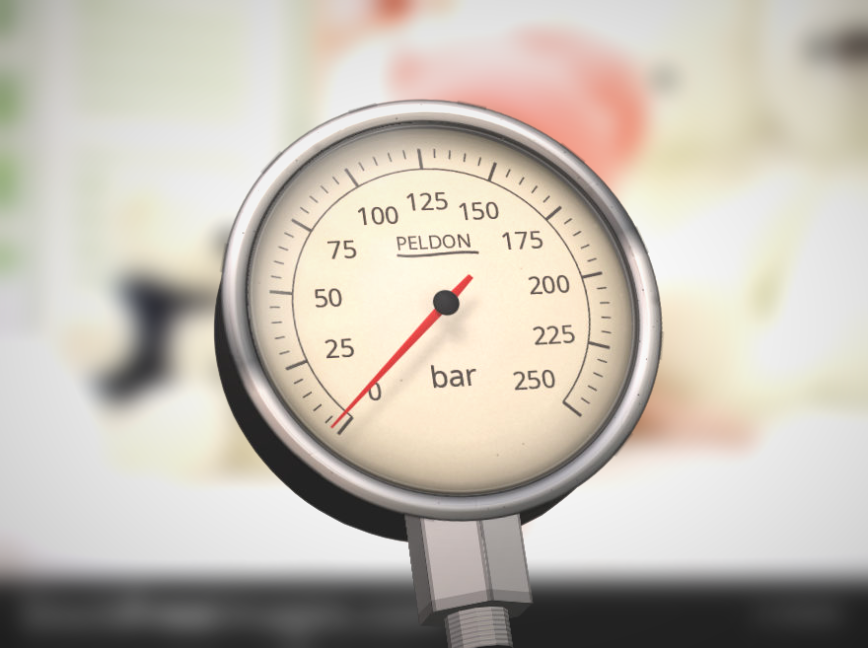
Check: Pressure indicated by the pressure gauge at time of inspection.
2.5 bar
